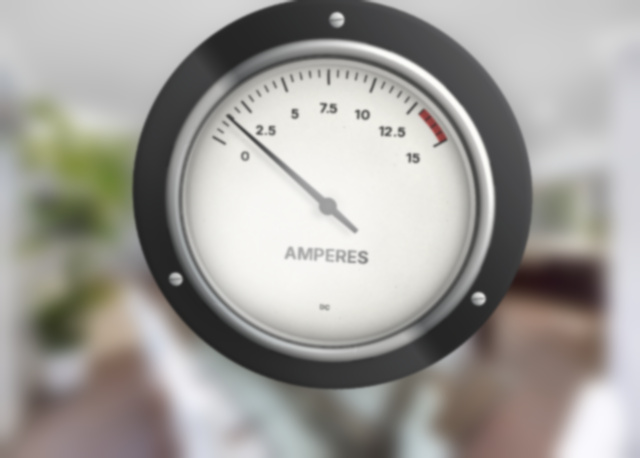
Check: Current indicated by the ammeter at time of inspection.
1.5 A
